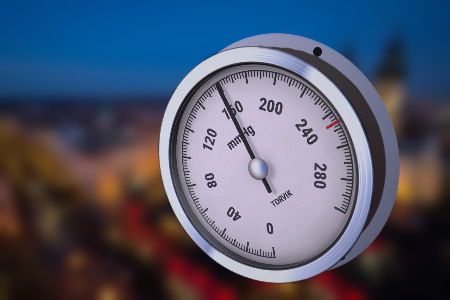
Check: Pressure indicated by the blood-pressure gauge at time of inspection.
160 mmHg
